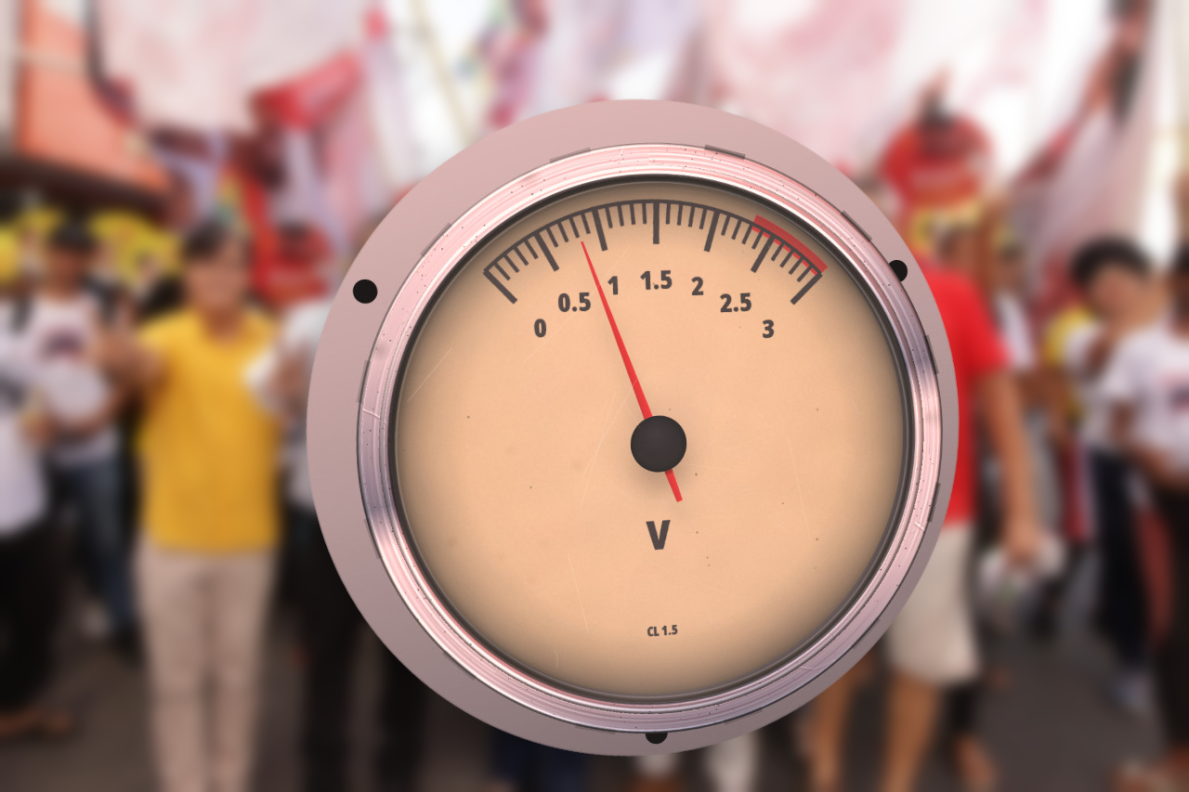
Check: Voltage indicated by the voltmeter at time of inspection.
0.8 V
